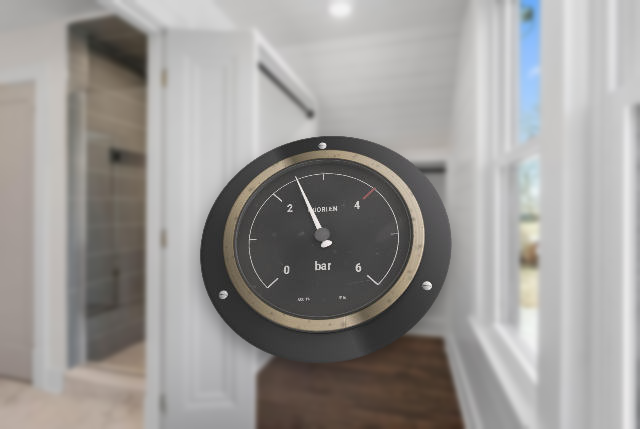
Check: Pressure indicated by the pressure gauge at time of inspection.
2.5 bar
